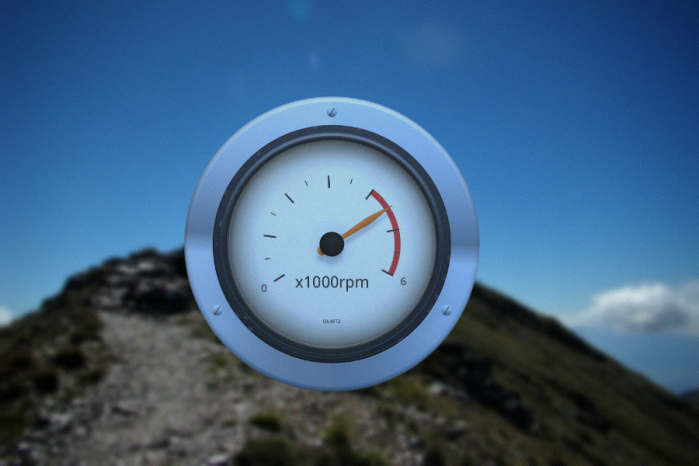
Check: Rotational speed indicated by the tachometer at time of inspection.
4500 rpm
